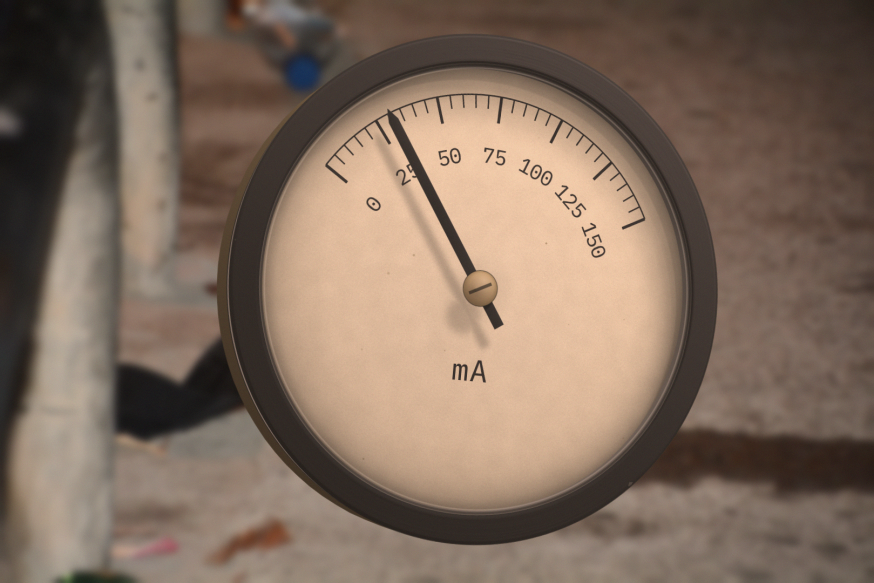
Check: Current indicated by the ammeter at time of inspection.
30 mA
